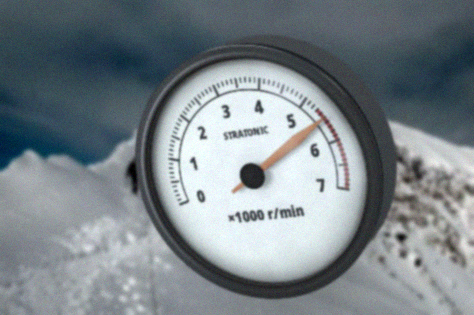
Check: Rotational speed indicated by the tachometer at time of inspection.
5500 rpm
